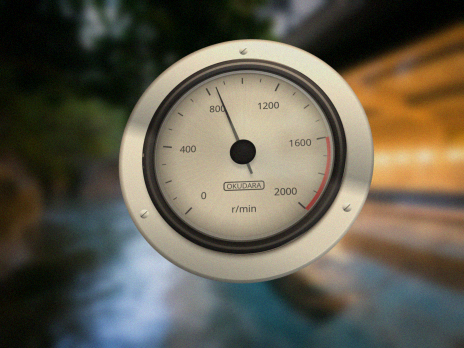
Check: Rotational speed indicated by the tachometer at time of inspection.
850 rpm
